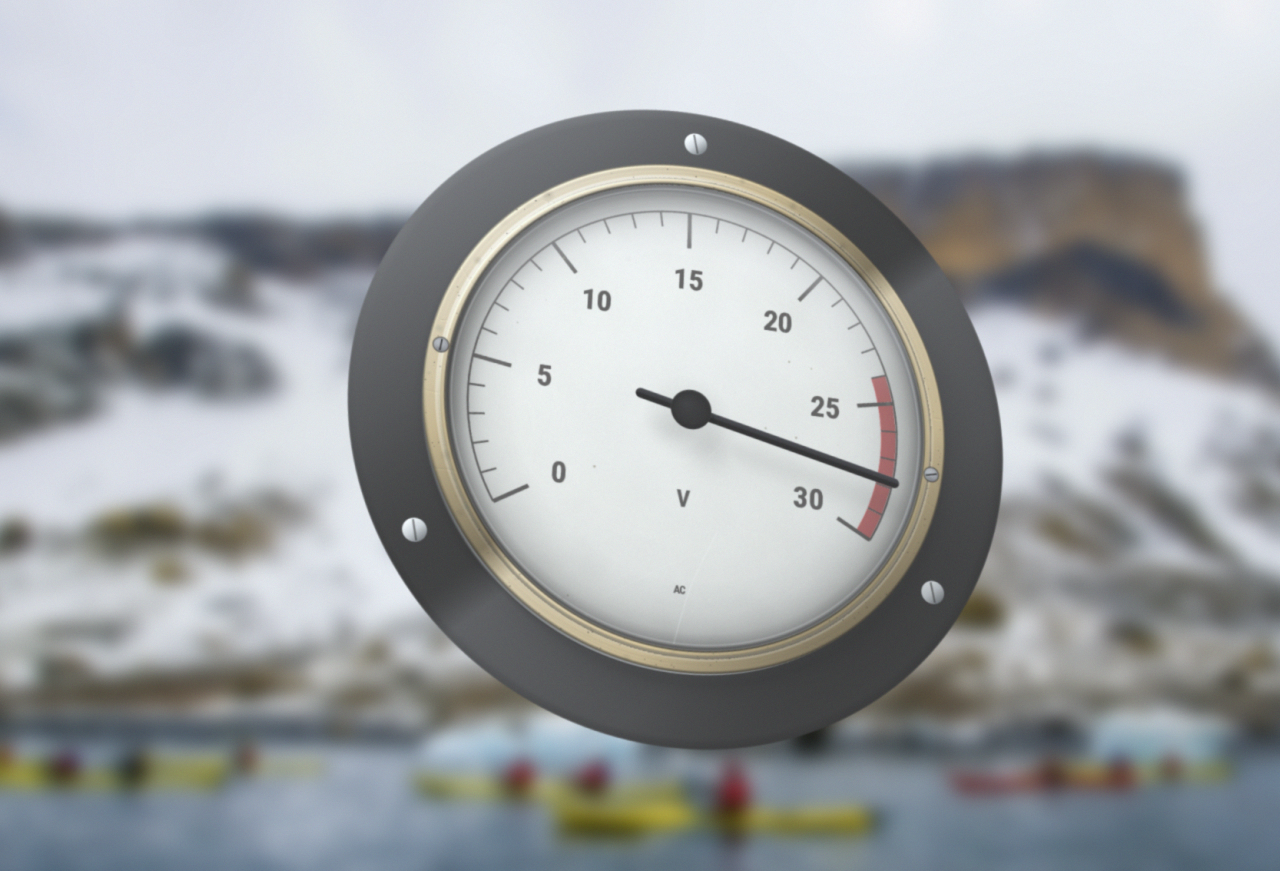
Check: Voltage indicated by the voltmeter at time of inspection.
28 V
